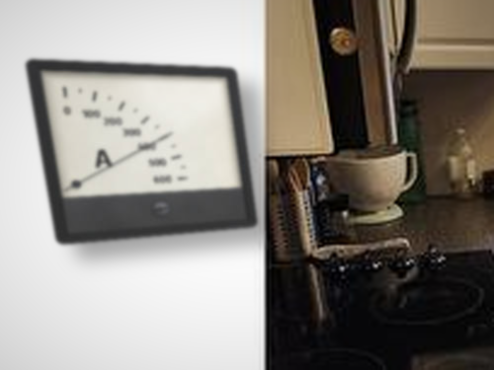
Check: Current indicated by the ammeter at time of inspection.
400 A
